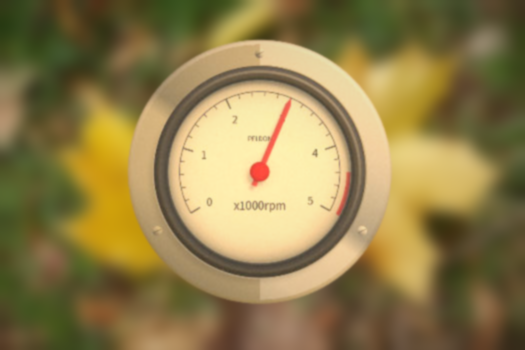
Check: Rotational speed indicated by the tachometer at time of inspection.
3000 rpm
